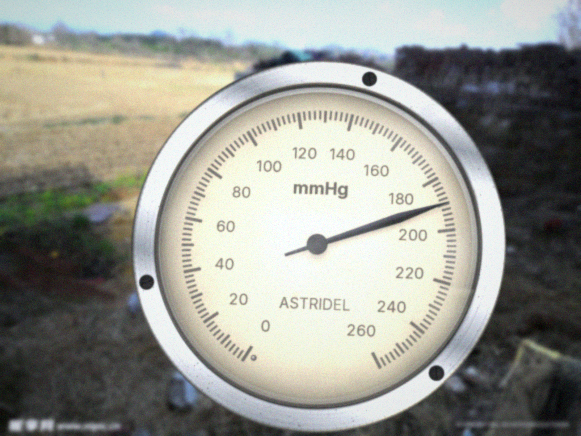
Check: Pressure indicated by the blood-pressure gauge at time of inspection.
190 mmHg
